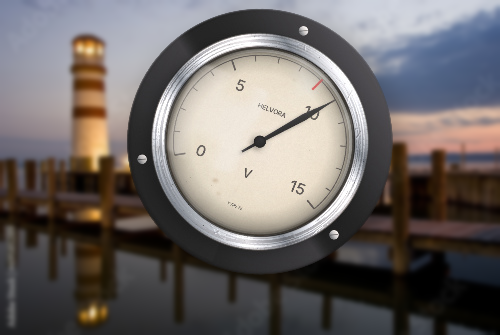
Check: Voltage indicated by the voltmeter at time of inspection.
10 V
